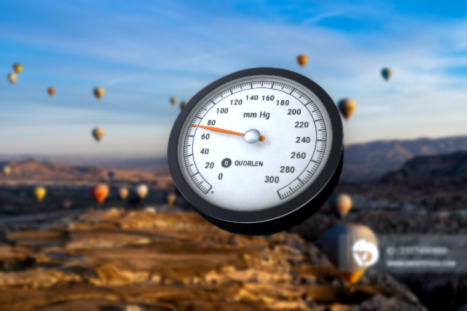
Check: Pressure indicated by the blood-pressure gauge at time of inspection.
70 mmHg
